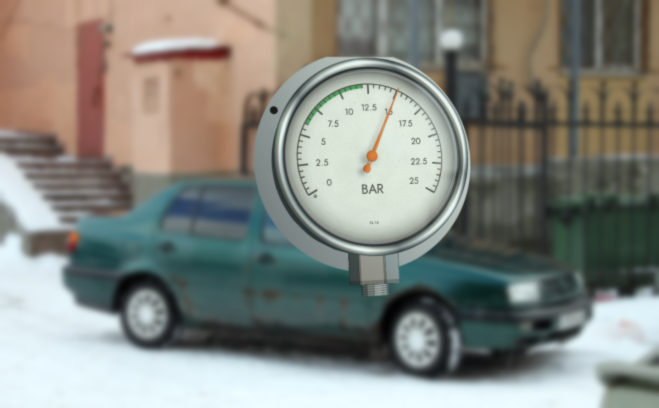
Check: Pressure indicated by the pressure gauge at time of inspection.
15 bar
